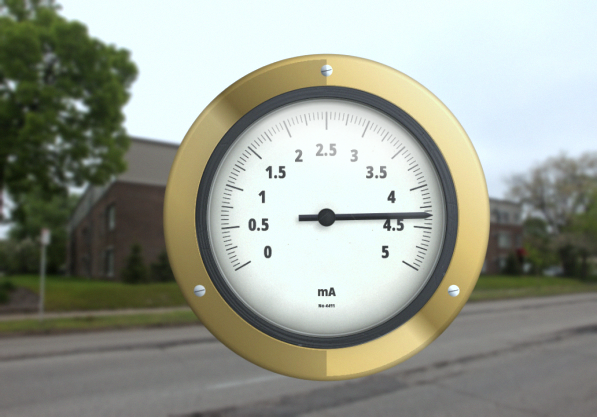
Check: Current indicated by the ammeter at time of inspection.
4.35 mA
